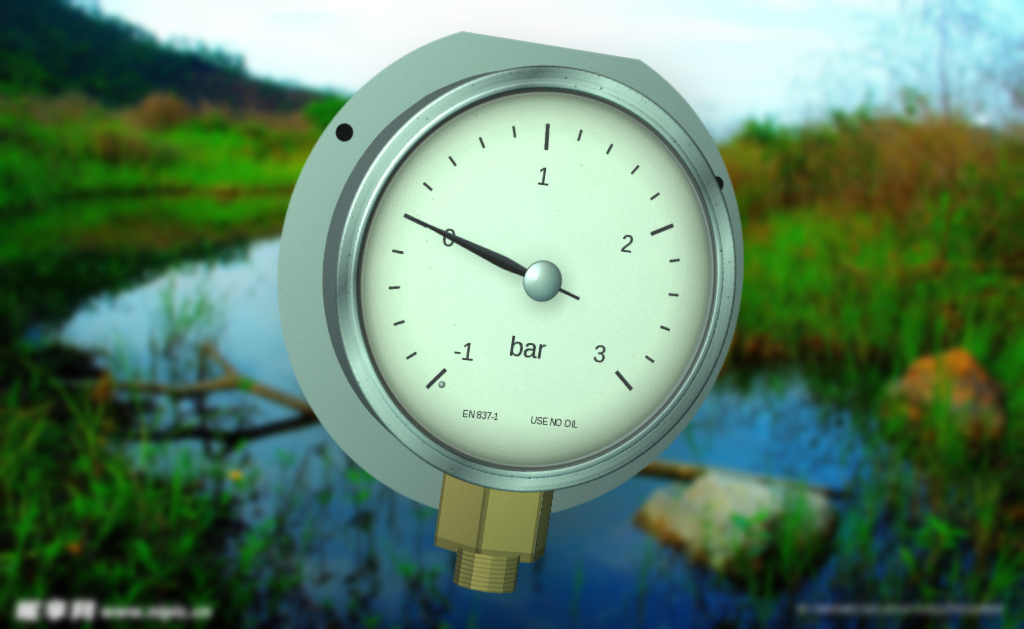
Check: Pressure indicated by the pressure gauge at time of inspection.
0 bar
